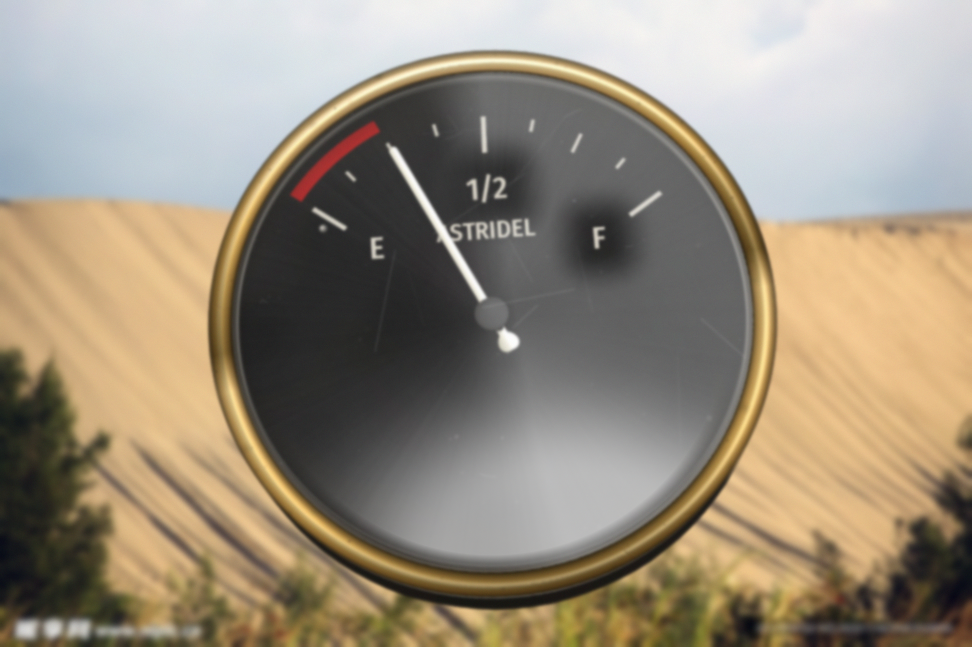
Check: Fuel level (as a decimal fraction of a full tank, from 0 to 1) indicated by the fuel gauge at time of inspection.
0.25
